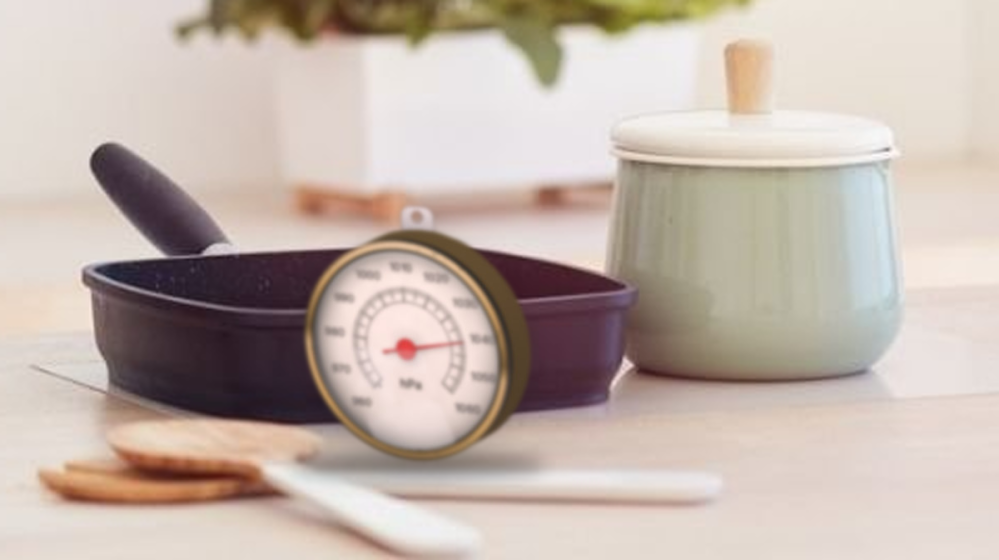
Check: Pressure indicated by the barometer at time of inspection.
1040 hPa
